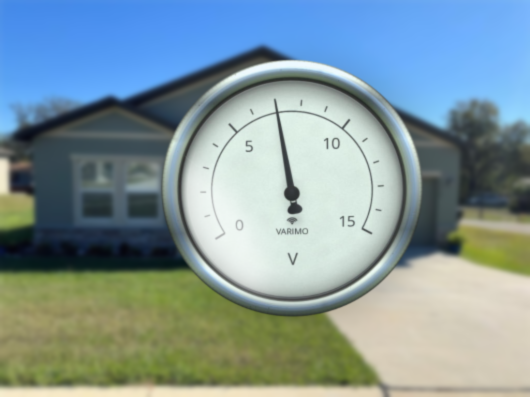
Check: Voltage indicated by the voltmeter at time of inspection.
7 V
